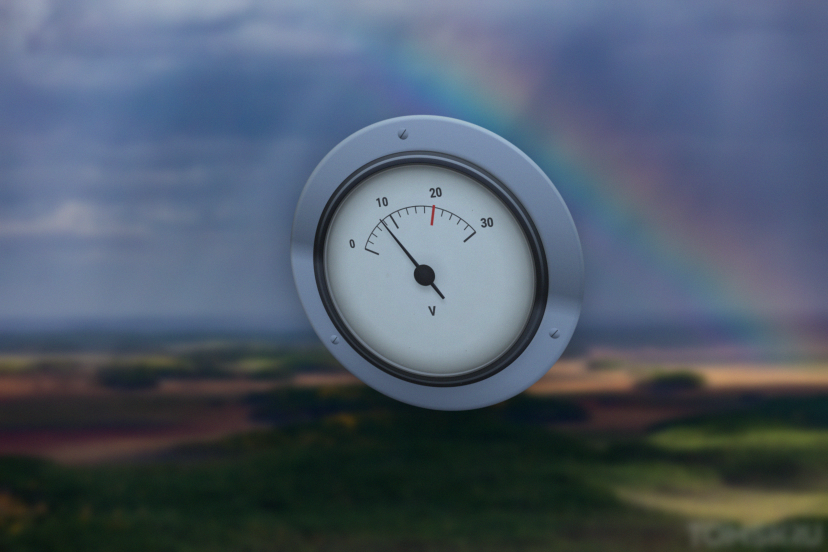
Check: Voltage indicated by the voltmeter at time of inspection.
8 V
